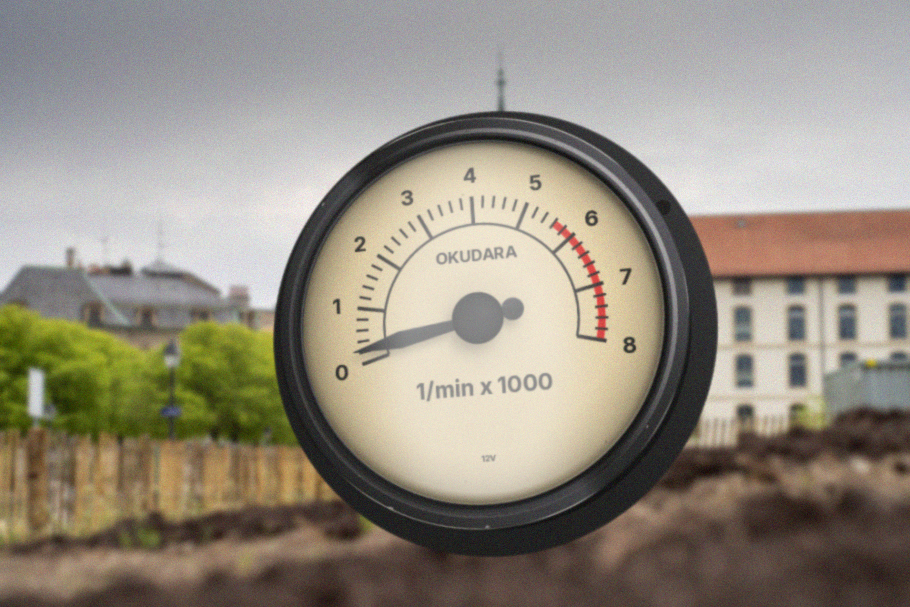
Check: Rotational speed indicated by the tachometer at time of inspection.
200 rpm
